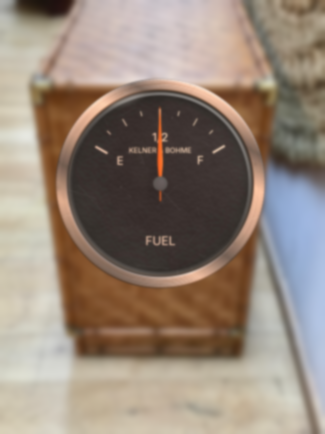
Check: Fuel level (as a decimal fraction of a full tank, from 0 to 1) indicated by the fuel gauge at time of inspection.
0.5
